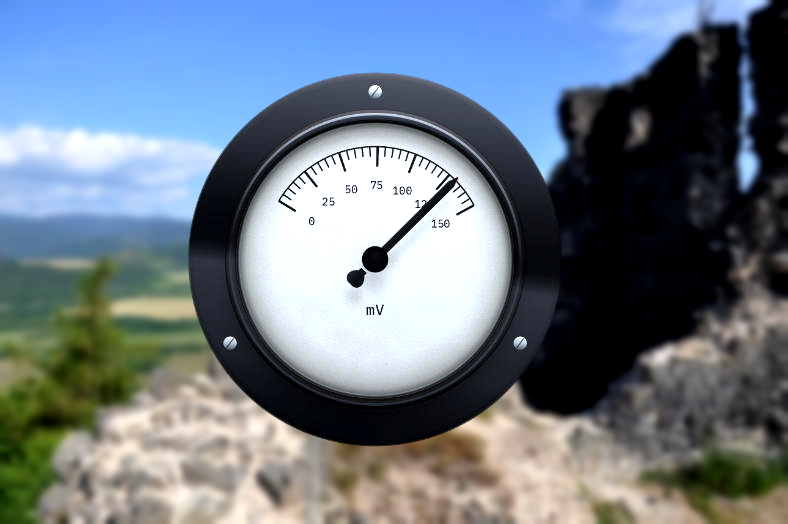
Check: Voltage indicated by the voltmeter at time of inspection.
130 mV
